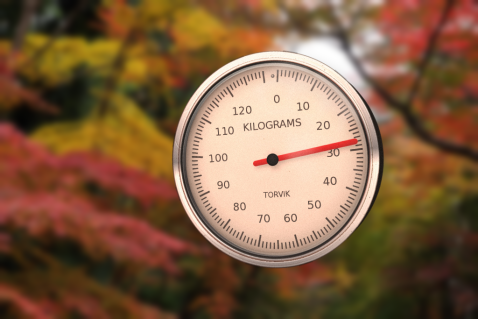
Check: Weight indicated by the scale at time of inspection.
28 kg
